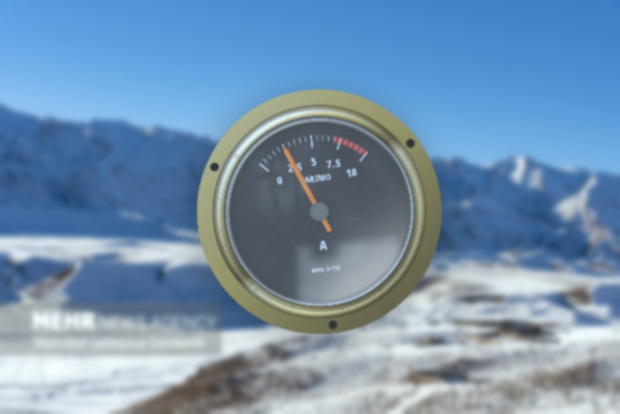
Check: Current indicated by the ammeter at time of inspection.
2.5 A
